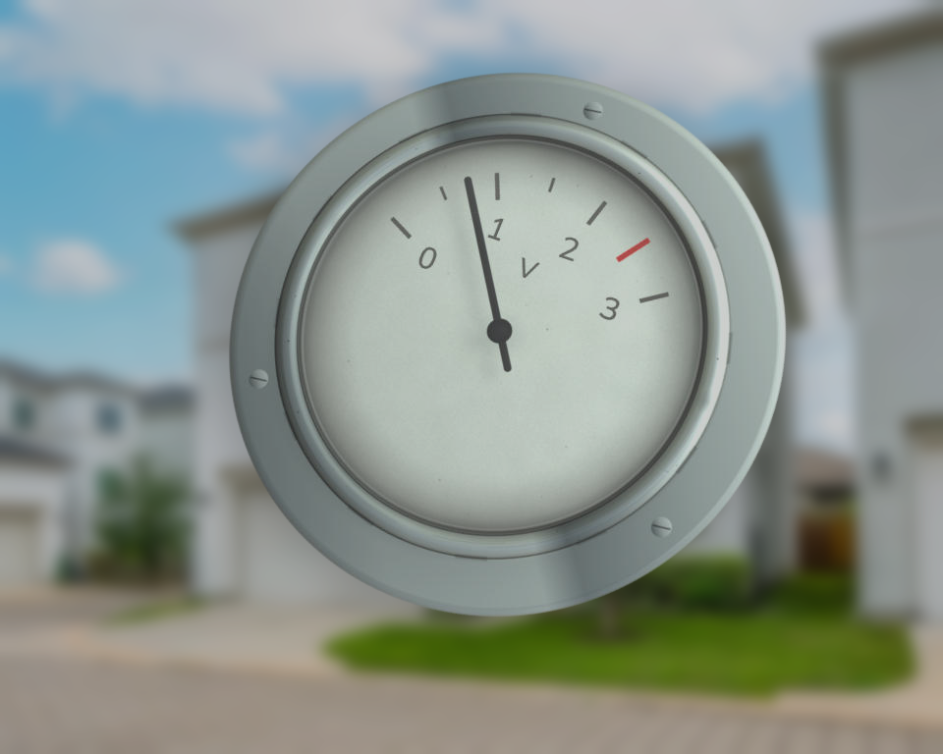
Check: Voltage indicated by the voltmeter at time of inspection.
0.75 V
